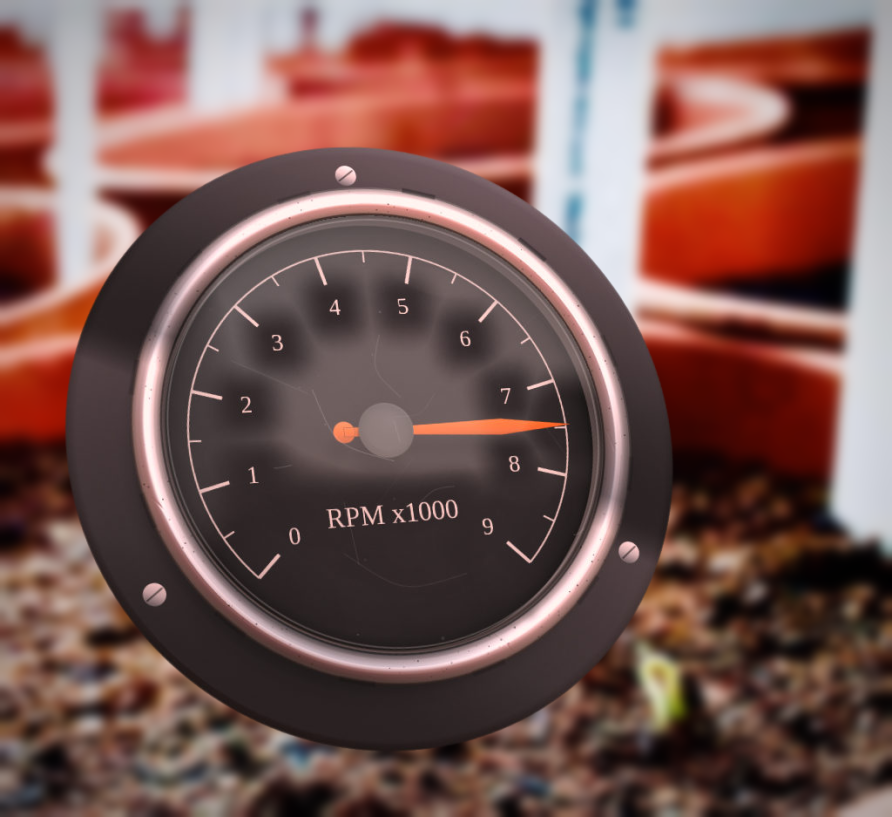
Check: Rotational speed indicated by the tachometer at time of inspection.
7500 rpm
